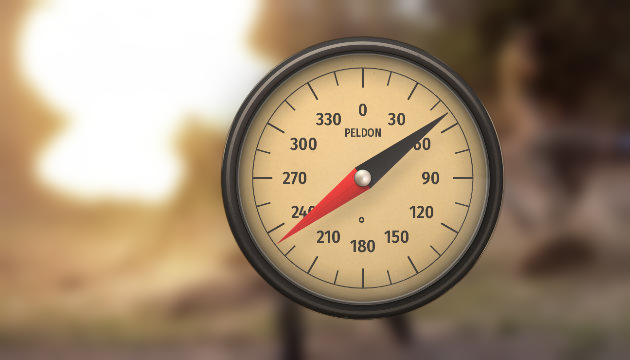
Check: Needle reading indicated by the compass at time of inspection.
232.5 °
